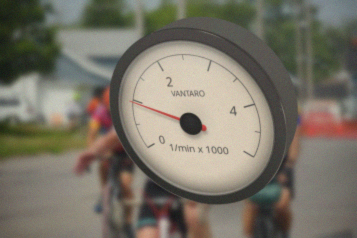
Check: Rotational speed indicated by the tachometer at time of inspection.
1000 rpm
